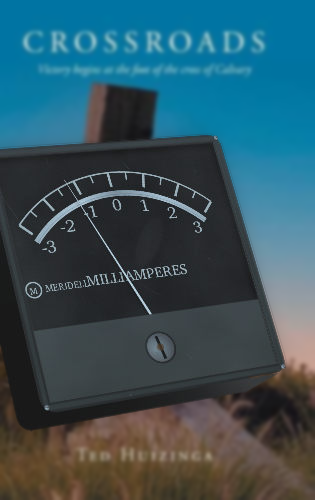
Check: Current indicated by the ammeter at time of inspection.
-1.25 mA
